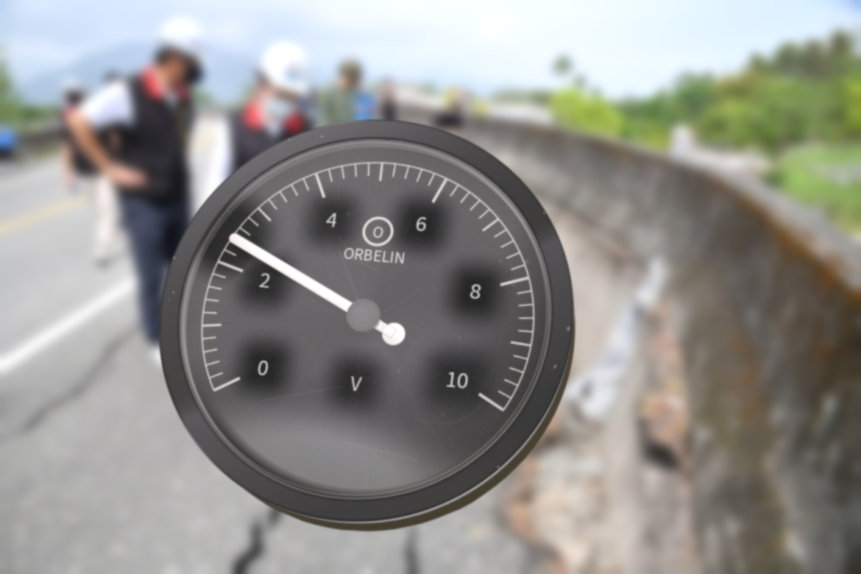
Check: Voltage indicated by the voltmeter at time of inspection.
2.4 V
